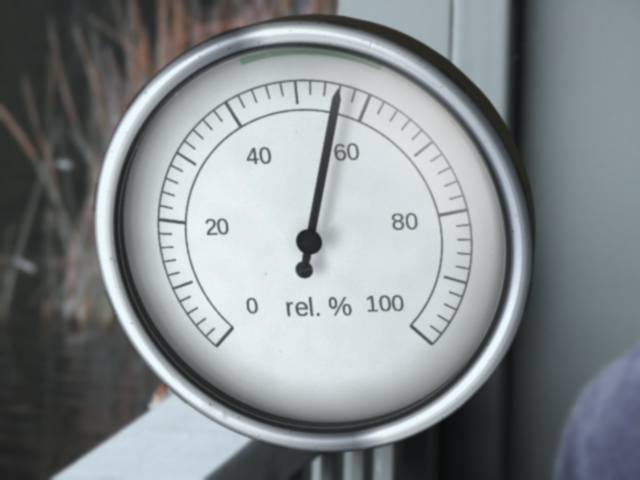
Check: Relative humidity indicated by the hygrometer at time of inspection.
56 %
